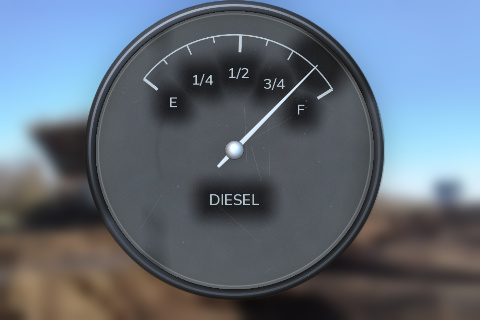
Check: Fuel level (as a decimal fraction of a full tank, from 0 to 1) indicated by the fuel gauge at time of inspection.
0.875
